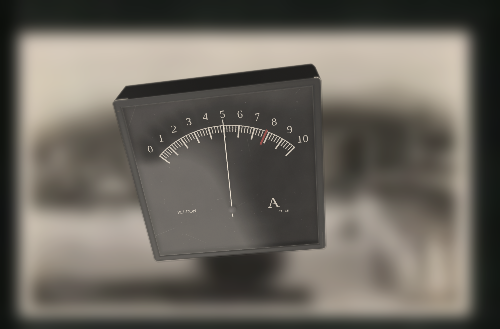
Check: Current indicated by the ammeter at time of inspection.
5 A
